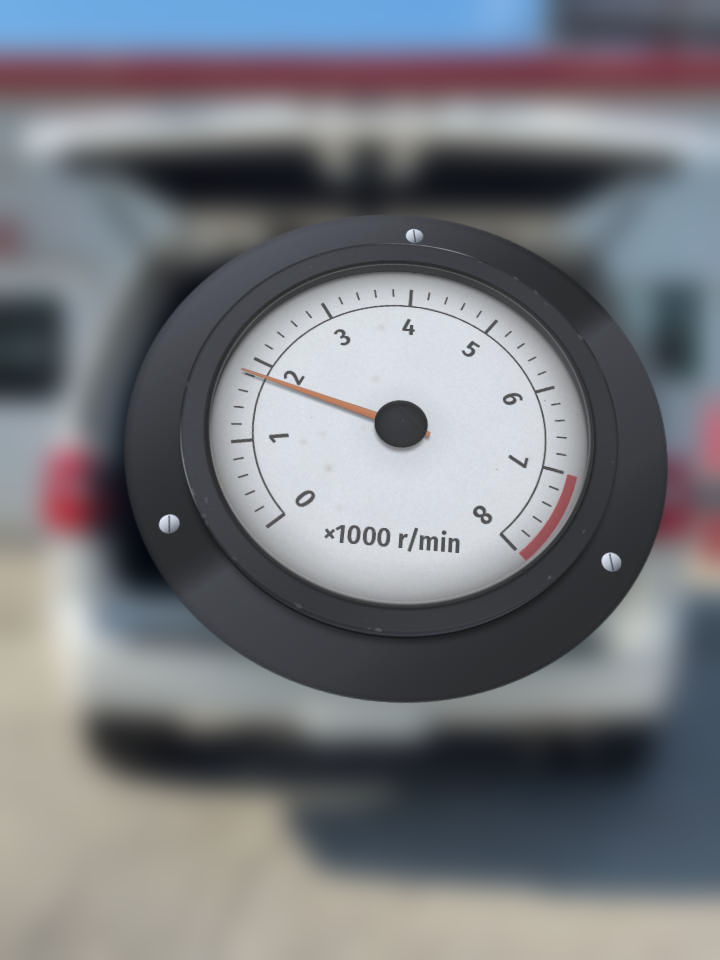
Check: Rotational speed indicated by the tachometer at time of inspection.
1800 rpm
